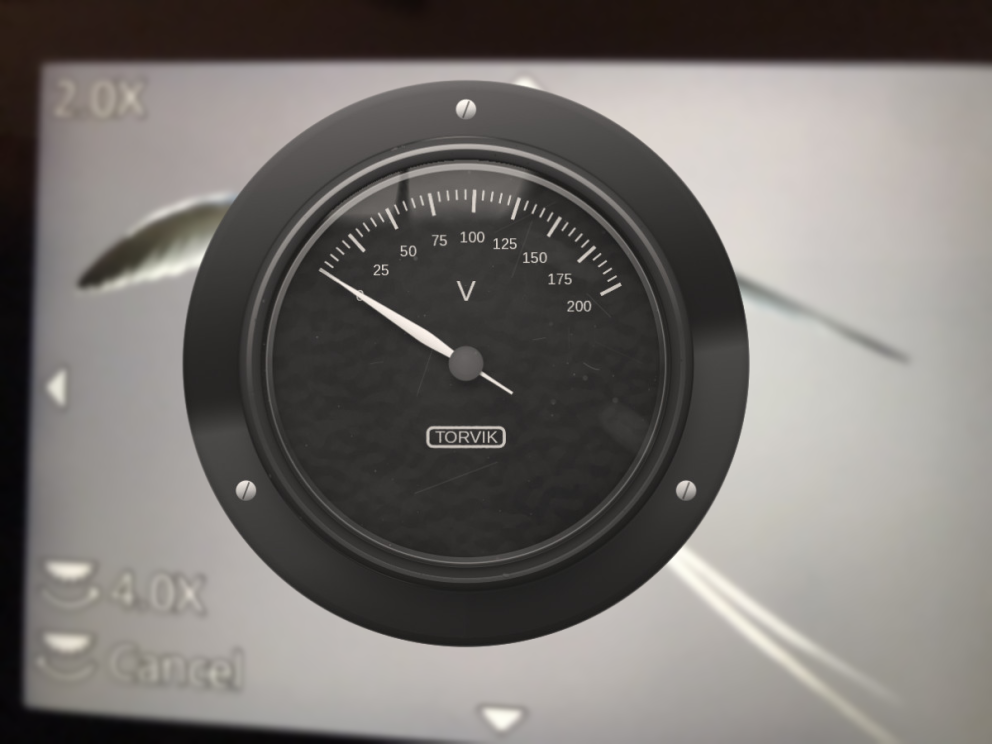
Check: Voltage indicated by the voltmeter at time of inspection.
0 V
